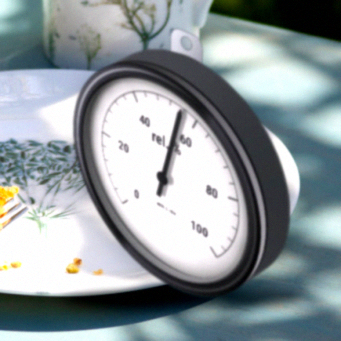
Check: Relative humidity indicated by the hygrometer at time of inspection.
56 %
